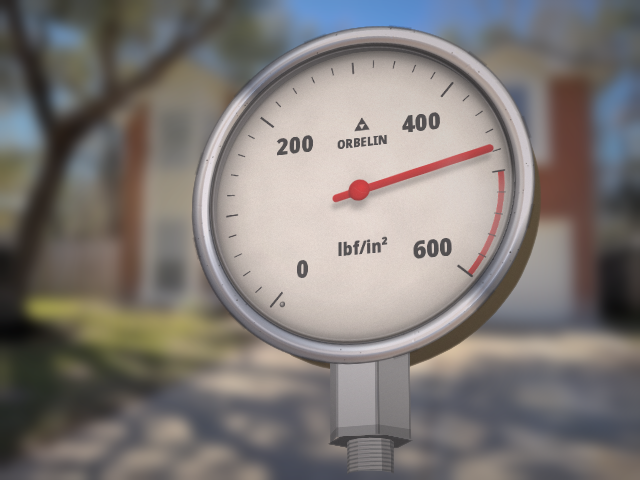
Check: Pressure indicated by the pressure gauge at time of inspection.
480 psi
